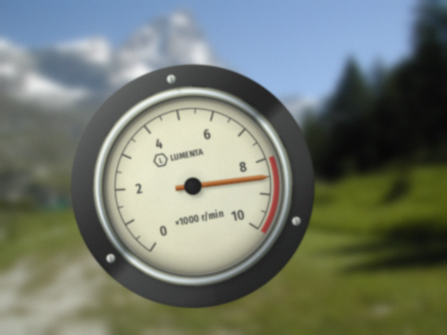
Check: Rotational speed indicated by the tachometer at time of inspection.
8500 rpm
